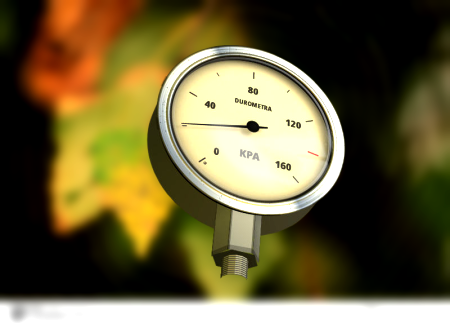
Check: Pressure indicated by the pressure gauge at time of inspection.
20 kPa
